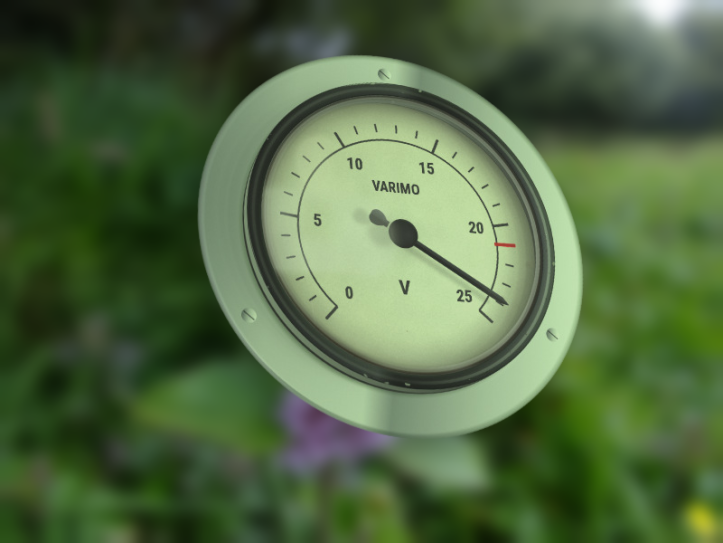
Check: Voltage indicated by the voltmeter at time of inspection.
24 V
